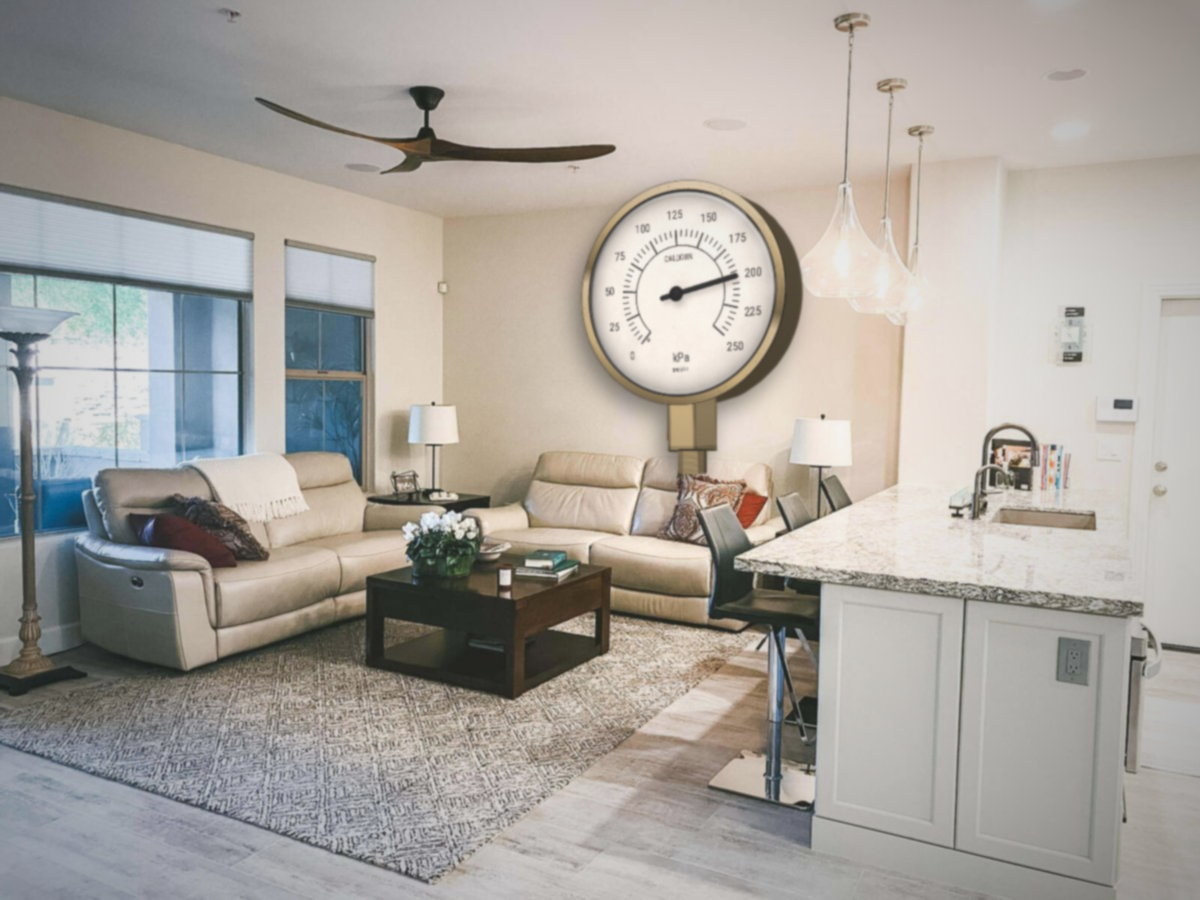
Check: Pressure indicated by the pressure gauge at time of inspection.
200 kPa
